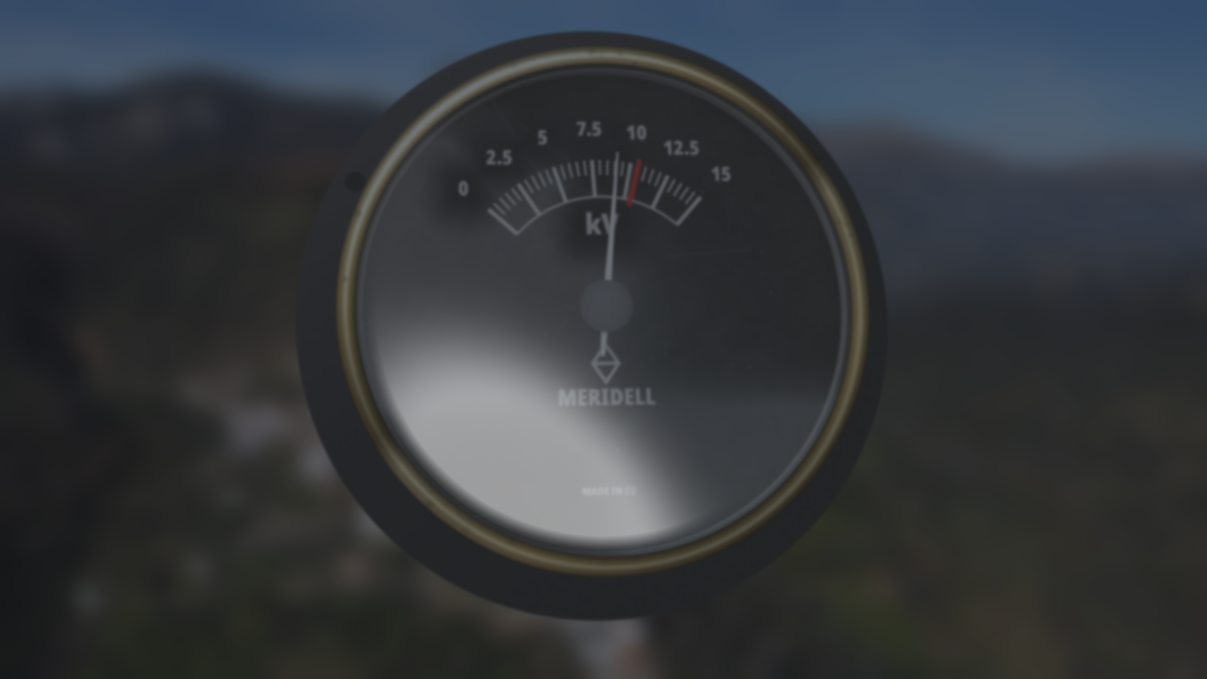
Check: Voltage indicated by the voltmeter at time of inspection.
9 kV
